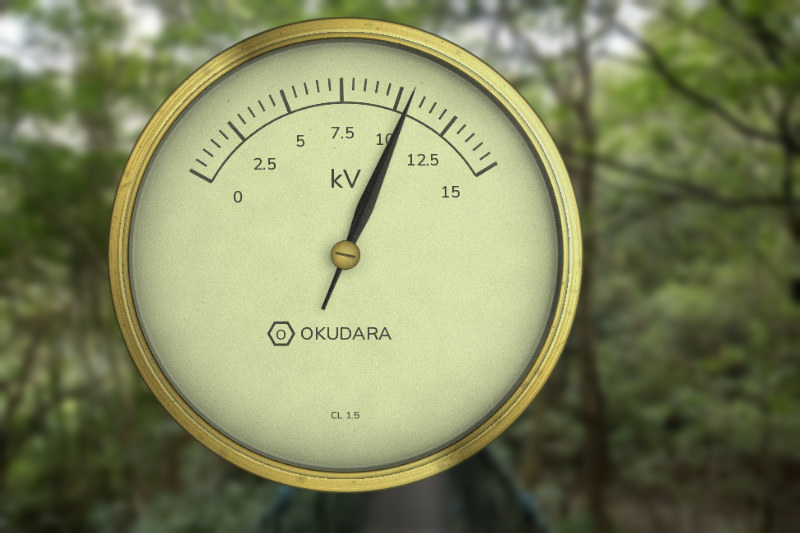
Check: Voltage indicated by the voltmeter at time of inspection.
10.5 kV
